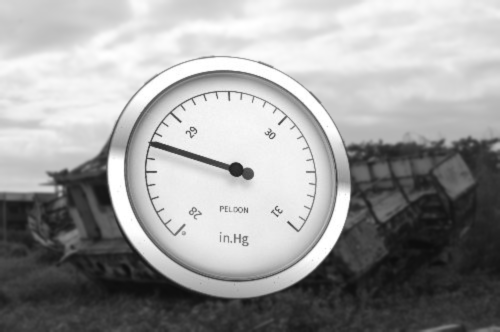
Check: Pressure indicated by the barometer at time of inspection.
28.7 inHg
